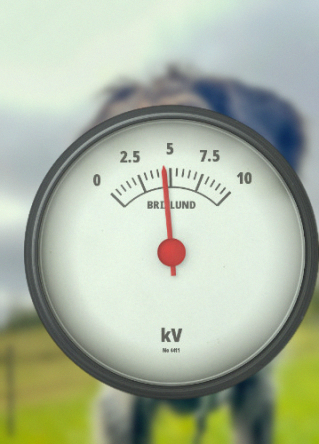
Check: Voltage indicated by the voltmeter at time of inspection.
4.5 kV
